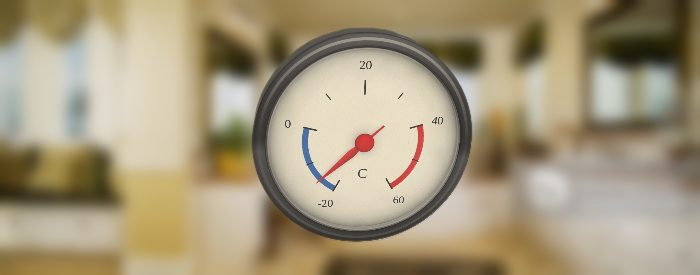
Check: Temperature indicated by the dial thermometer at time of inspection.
-15 °C
